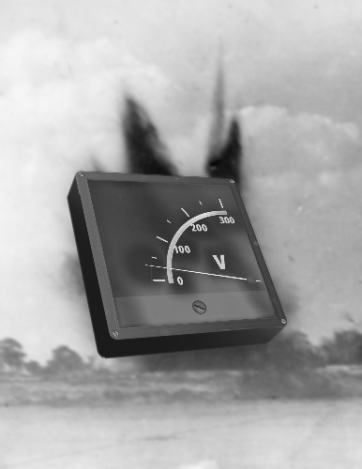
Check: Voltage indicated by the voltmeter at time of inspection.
25 V
